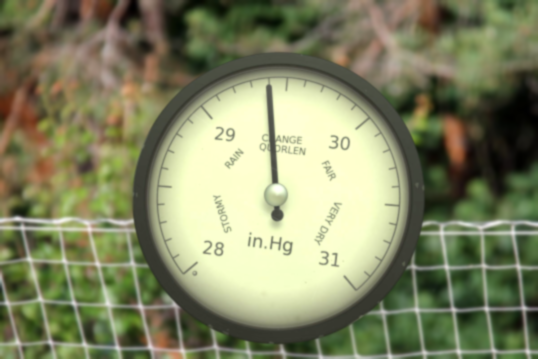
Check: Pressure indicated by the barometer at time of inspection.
29.4 inHg
